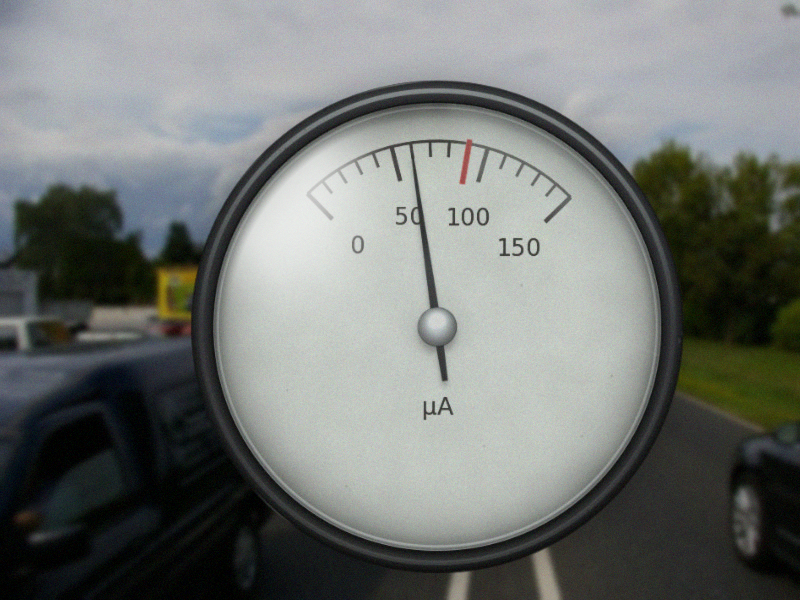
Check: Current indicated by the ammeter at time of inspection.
60 µA
